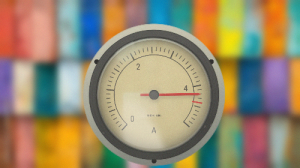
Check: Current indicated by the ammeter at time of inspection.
4.2 A
